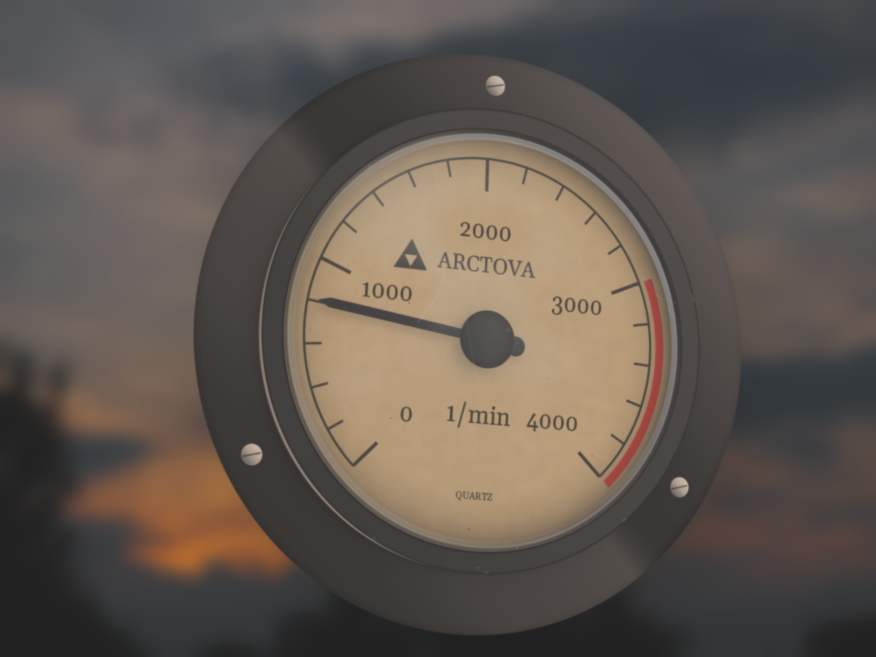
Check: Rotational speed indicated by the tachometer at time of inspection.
800 rpm
